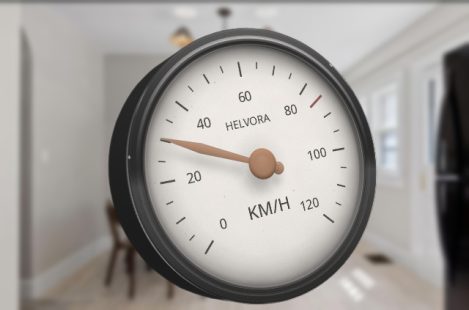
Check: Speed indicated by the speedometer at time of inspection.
30 km/h
